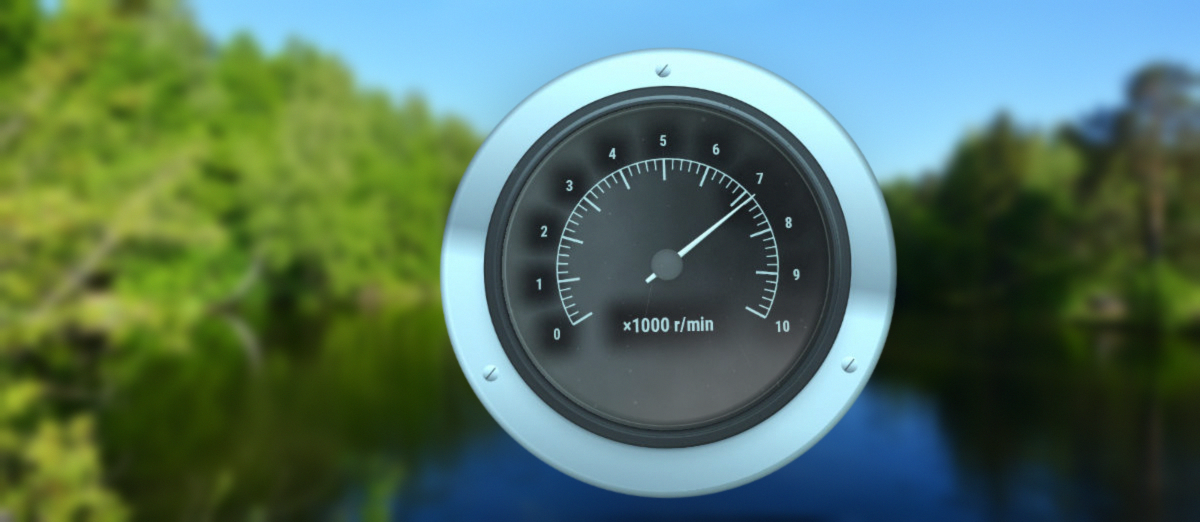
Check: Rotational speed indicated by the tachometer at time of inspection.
7200 rpm
